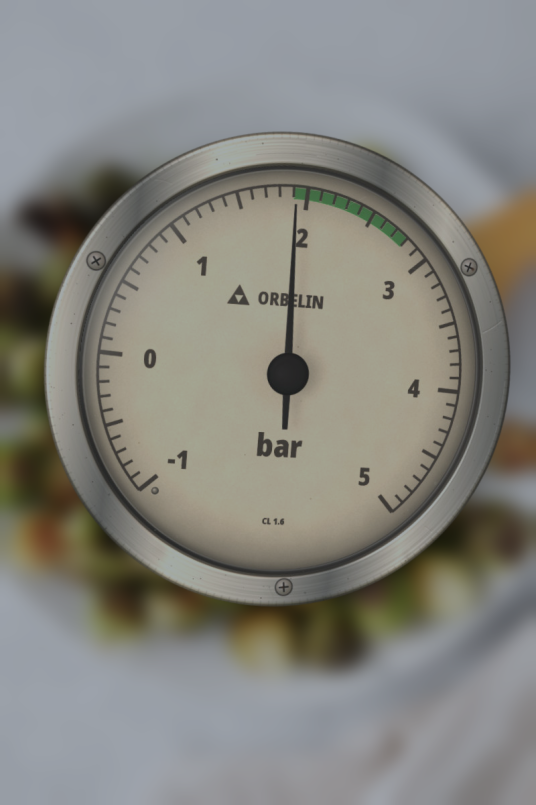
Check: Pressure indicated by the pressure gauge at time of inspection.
1.9 bar
